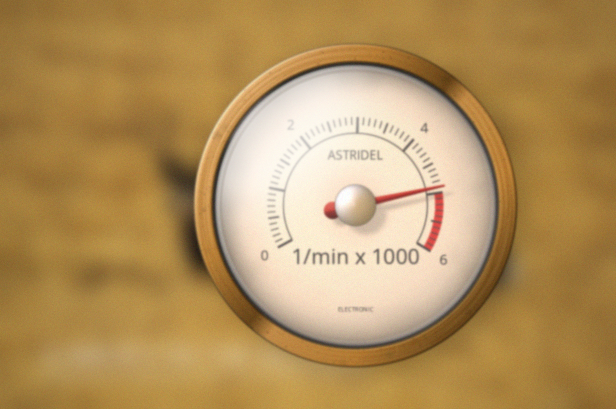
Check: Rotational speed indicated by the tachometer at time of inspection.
4900 rpm
